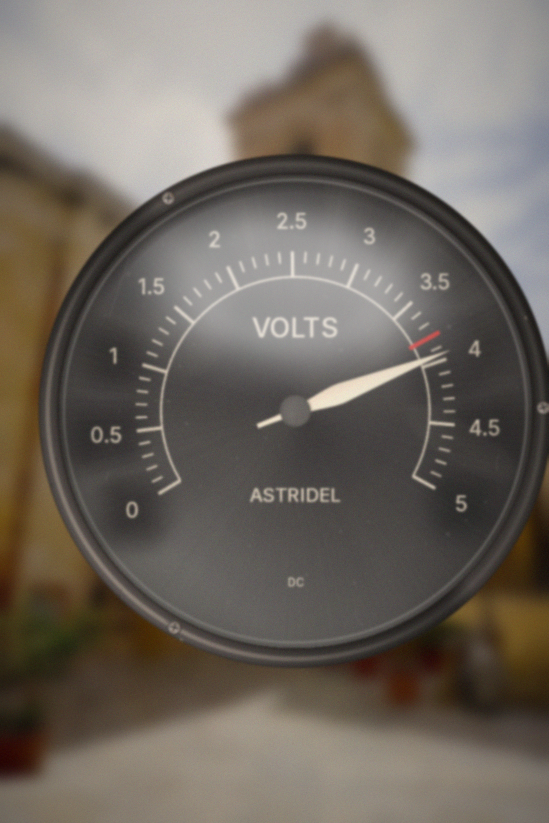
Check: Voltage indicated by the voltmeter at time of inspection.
3.95 V
